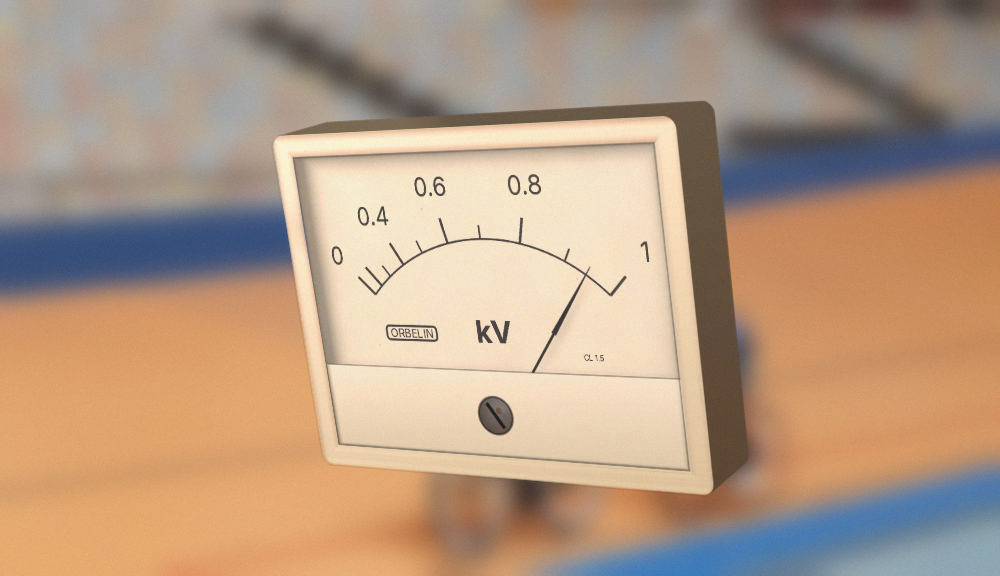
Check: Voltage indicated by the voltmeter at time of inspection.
0.95 kV
